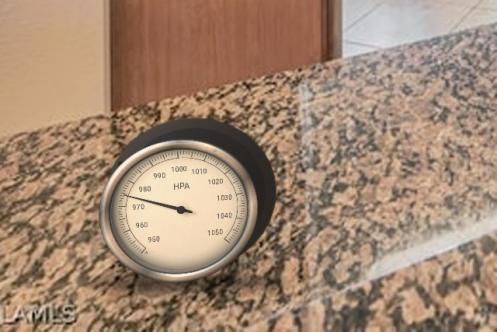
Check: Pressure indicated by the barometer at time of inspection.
975 hPa
